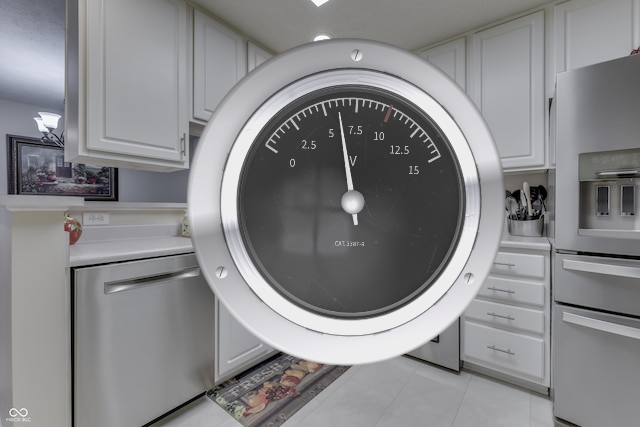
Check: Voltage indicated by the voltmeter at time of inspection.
6 V
